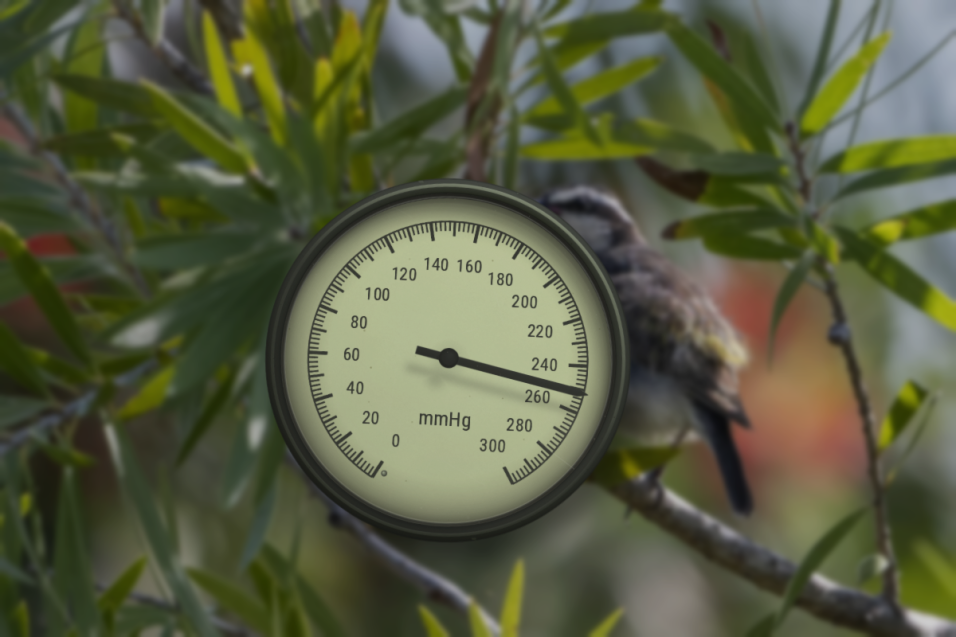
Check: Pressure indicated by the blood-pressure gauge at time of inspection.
252 mmHg
